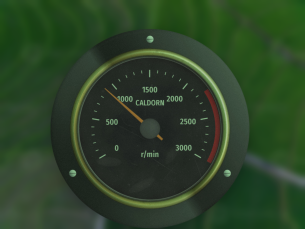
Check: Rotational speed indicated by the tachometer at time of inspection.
900 rpm
